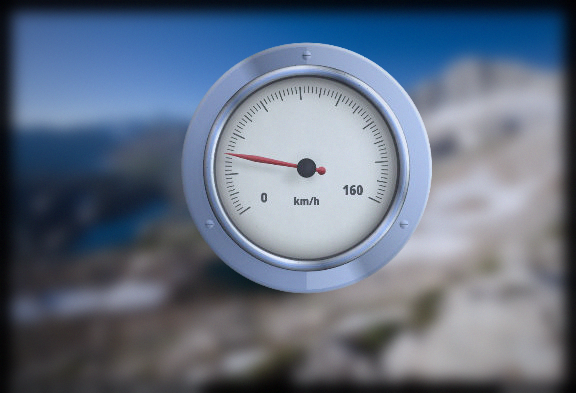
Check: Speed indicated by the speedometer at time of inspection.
30 km/h
